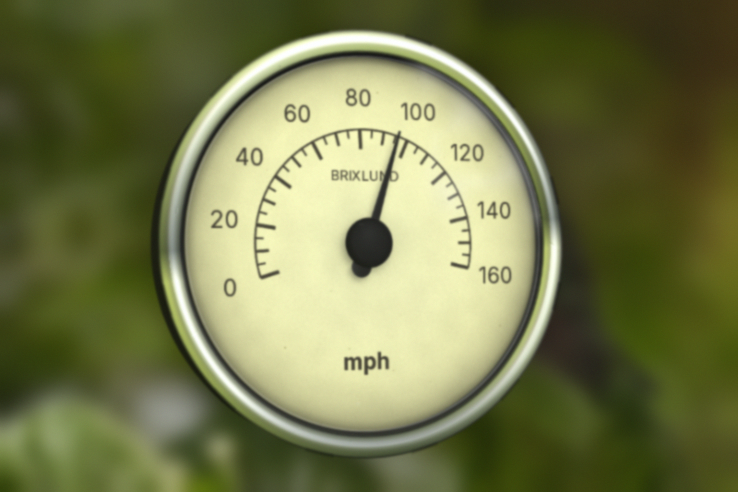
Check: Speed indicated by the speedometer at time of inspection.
95 mph
